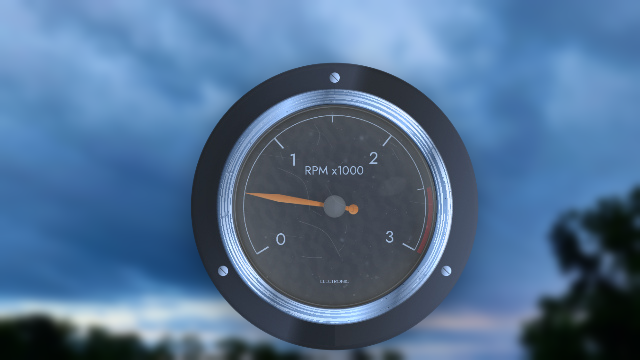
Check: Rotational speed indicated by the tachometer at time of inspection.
500 rpm
